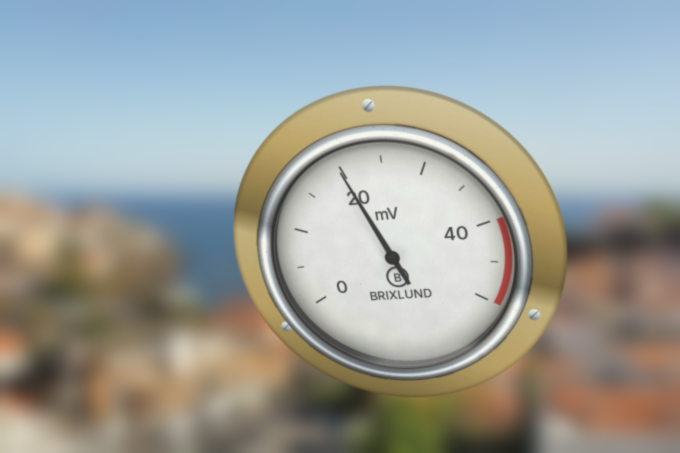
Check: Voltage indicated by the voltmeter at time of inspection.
20 mV
